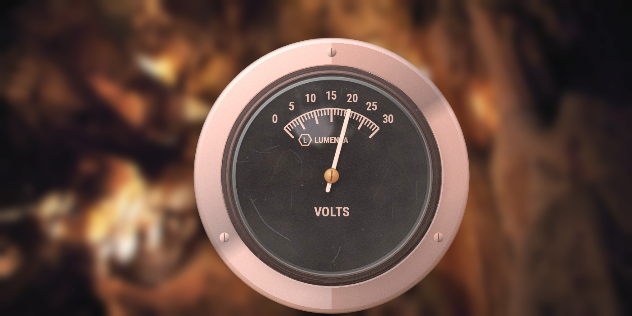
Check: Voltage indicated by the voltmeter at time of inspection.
20 V
